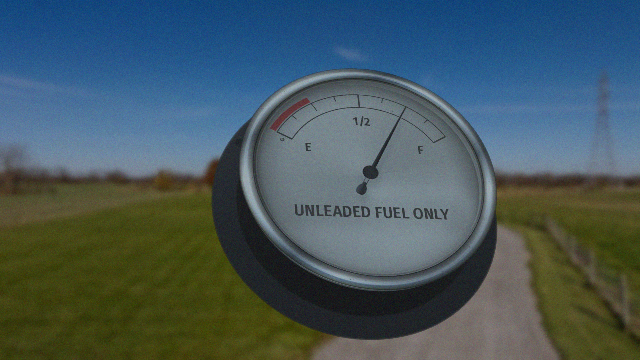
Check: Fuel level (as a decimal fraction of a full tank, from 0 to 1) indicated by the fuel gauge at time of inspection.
0.75
